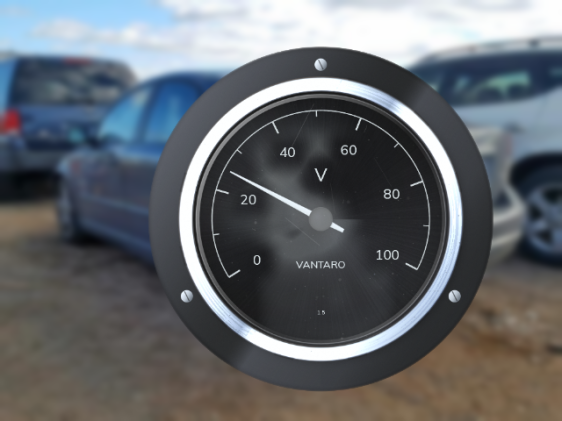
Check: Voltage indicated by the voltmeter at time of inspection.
25 V
